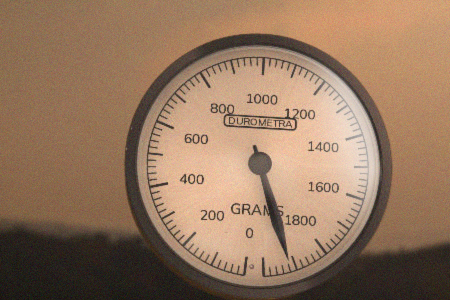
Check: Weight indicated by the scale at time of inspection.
1920 g
